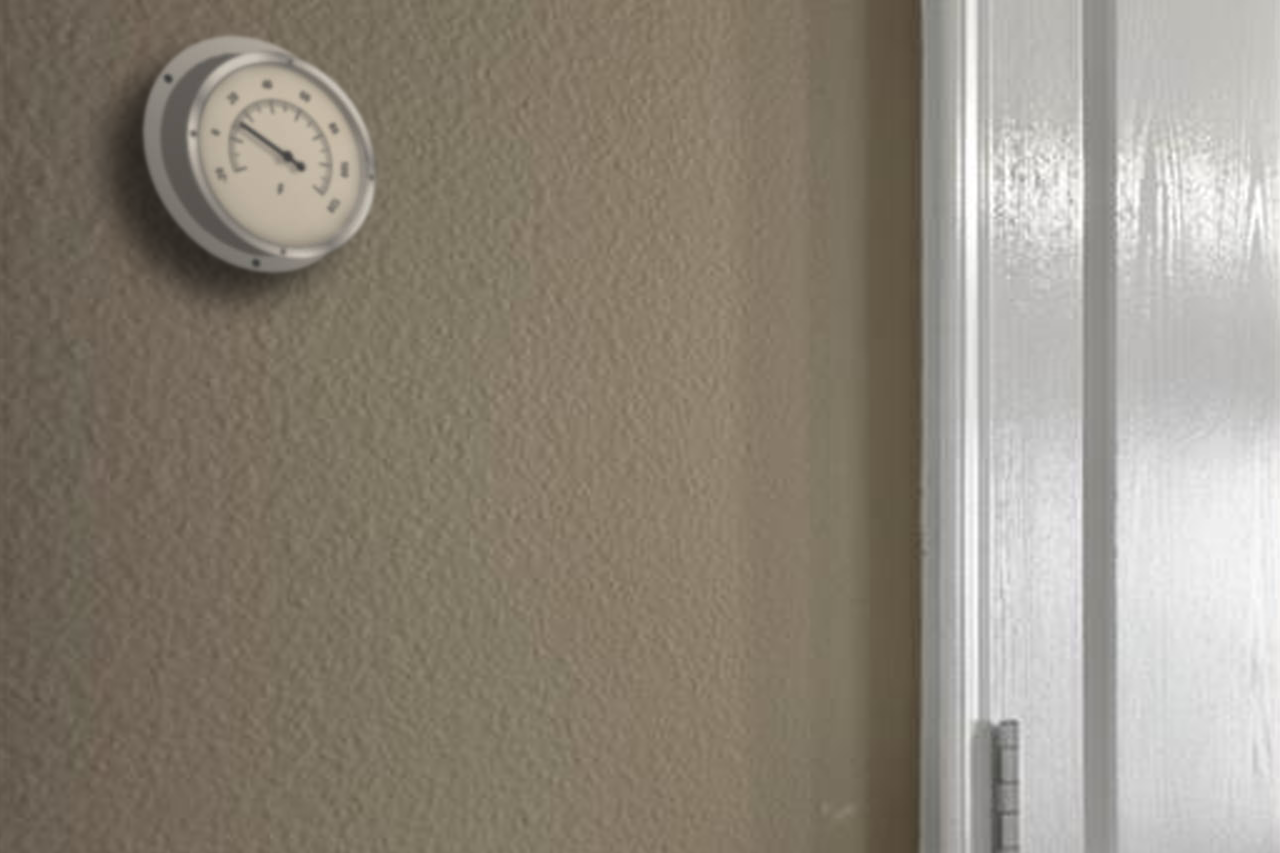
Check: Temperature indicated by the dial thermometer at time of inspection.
10 °F
